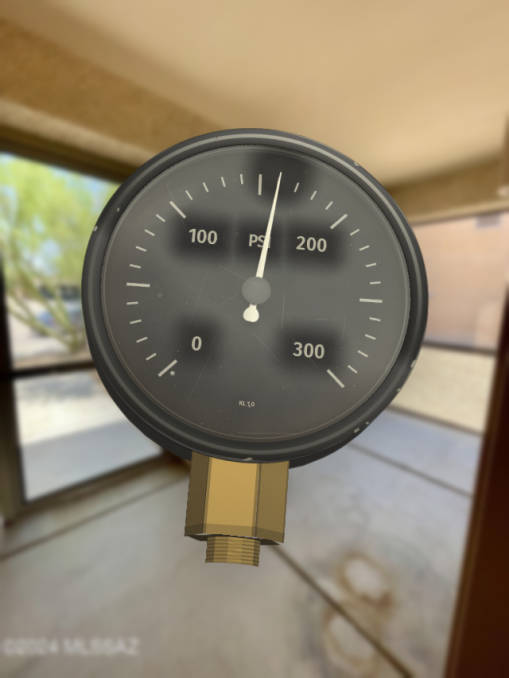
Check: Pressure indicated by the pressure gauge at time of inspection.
160 psi
